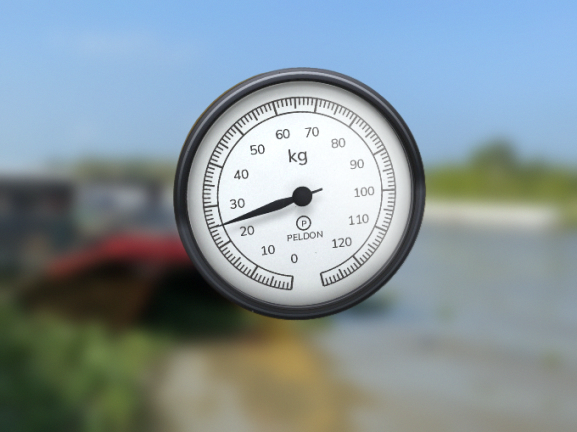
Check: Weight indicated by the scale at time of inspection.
25 kg
